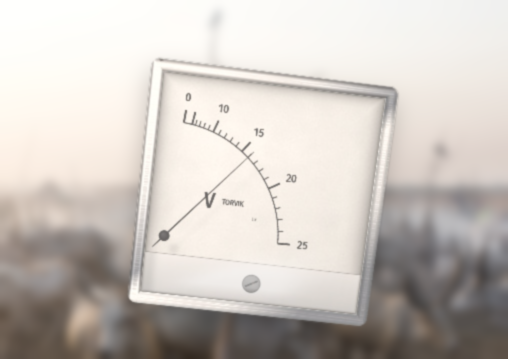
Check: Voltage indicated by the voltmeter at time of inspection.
16 V
